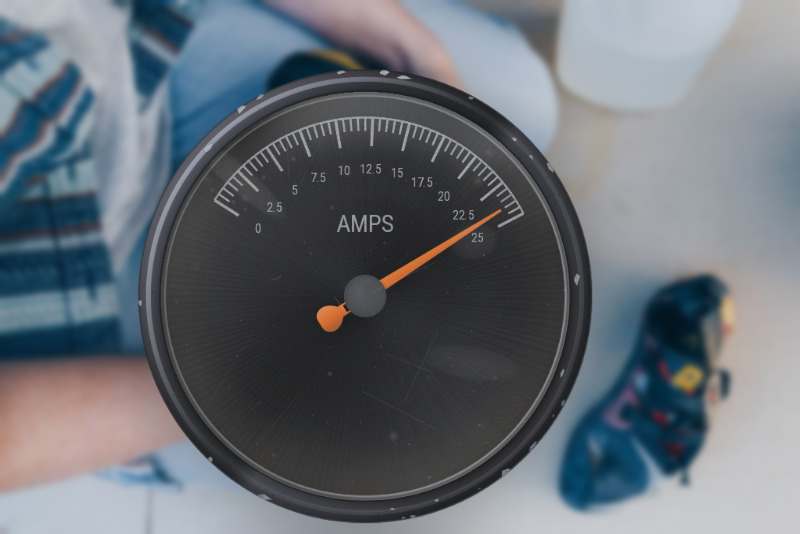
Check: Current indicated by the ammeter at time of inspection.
24 A
